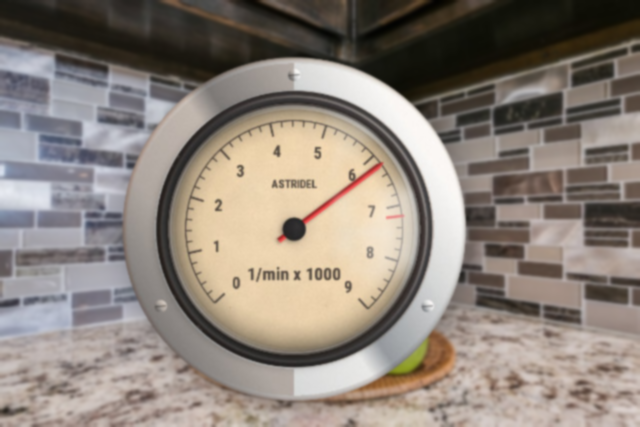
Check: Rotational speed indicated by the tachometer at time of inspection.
6200 rpm
